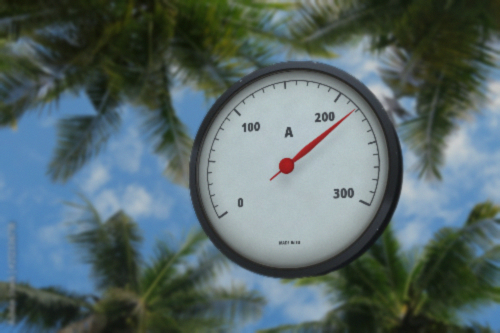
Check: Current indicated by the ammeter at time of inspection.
220 A
